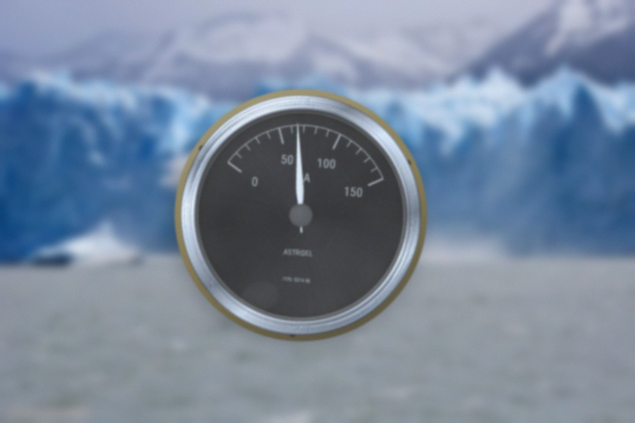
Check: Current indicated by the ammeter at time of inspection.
65 µA
